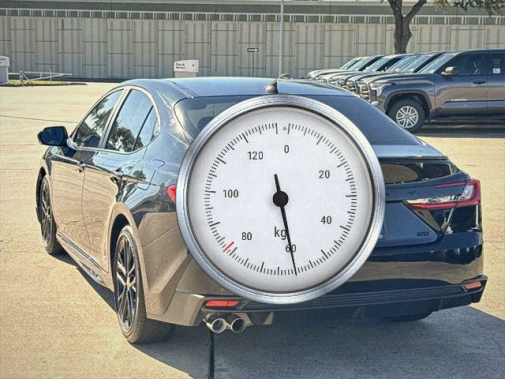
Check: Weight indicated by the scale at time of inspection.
60 kg
